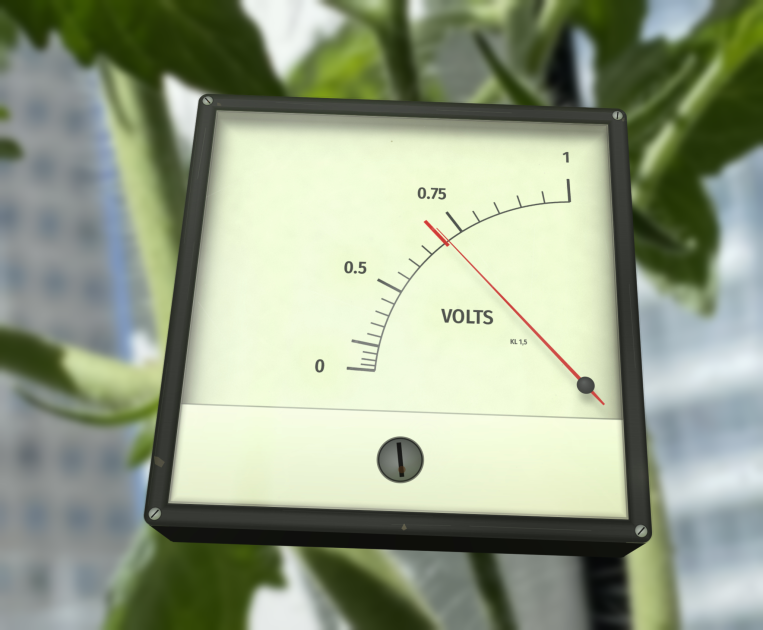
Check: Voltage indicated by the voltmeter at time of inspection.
0.7 V
